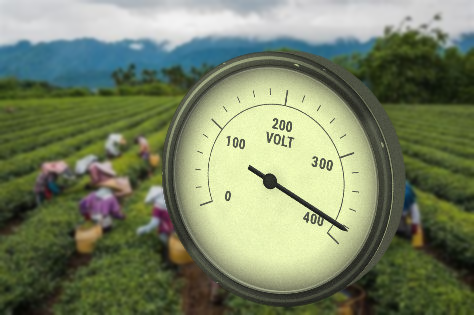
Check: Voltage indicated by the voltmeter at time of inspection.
380 V
